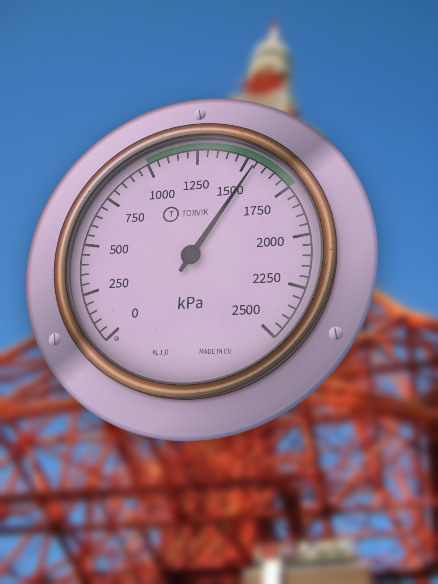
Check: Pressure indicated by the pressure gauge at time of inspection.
1550 kPa
